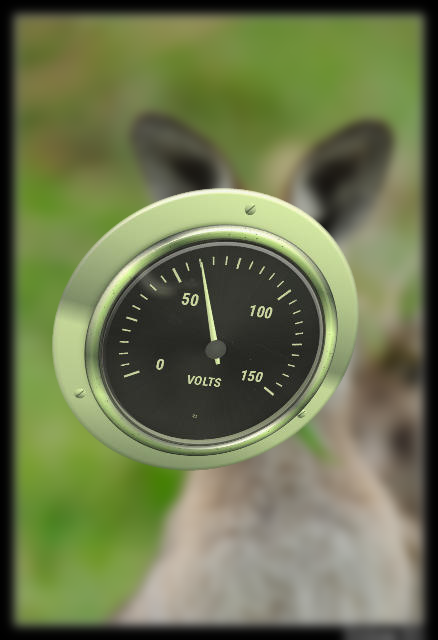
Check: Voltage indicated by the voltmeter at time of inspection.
60 V
